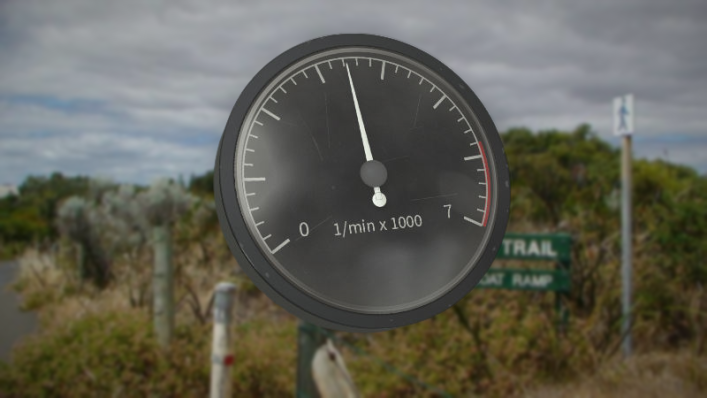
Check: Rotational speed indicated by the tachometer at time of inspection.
3400 rpm
